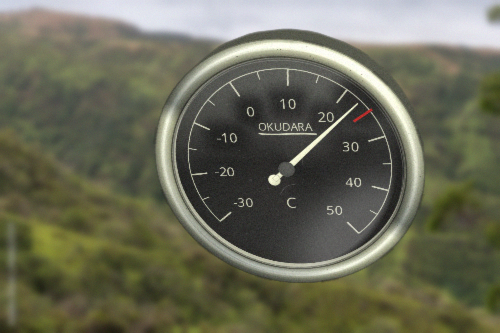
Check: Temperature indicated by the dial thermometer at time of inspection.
22.5 °C
